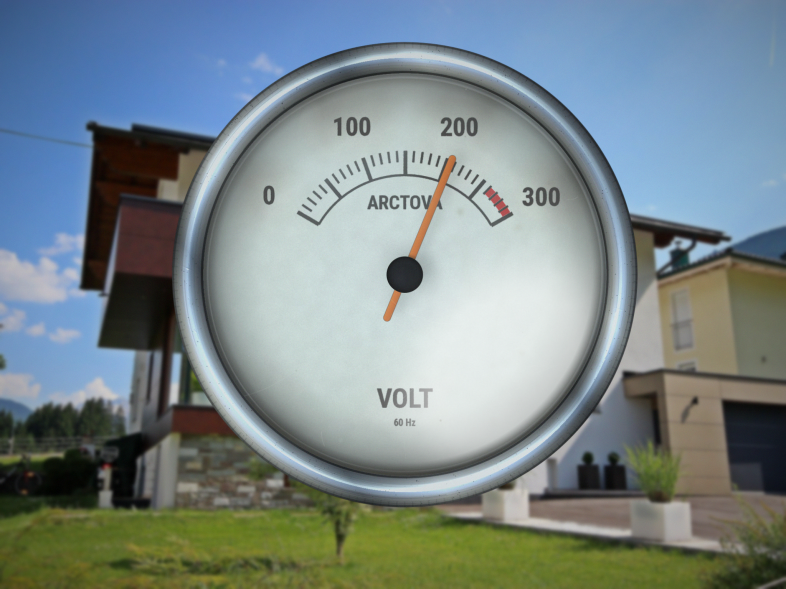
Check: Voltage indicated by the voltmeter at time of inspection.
205 V
